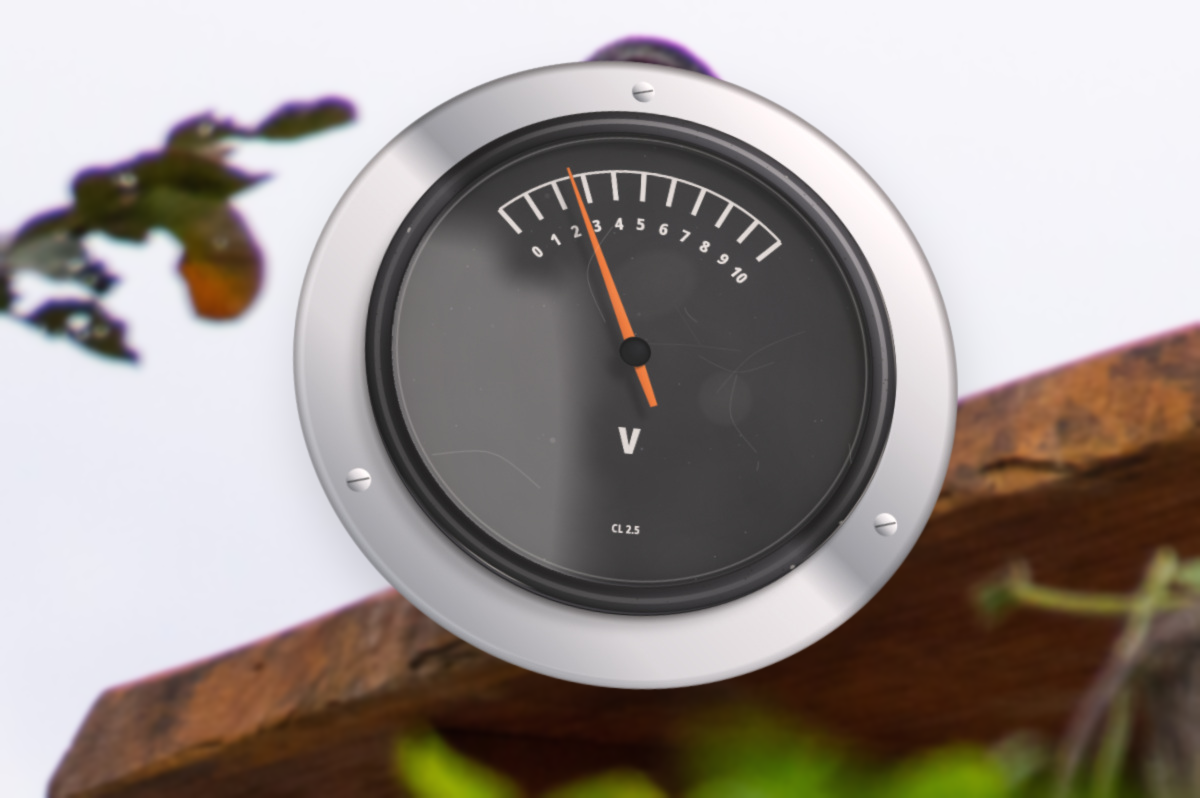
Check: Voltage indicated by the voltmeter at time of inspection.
2.5 V
